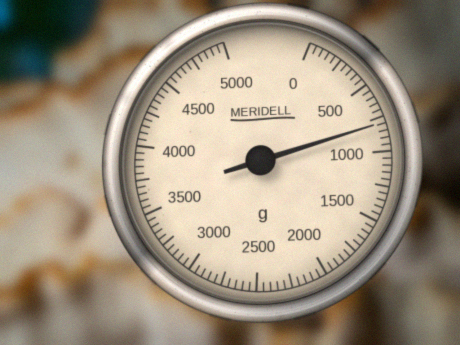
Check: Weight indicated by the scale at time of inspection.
800 g
